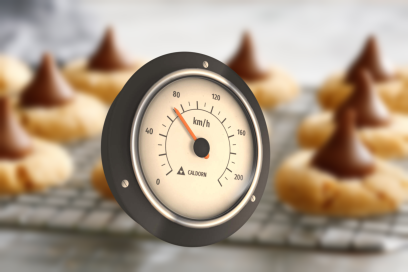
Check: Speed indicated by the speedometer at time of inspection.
70 km/h
